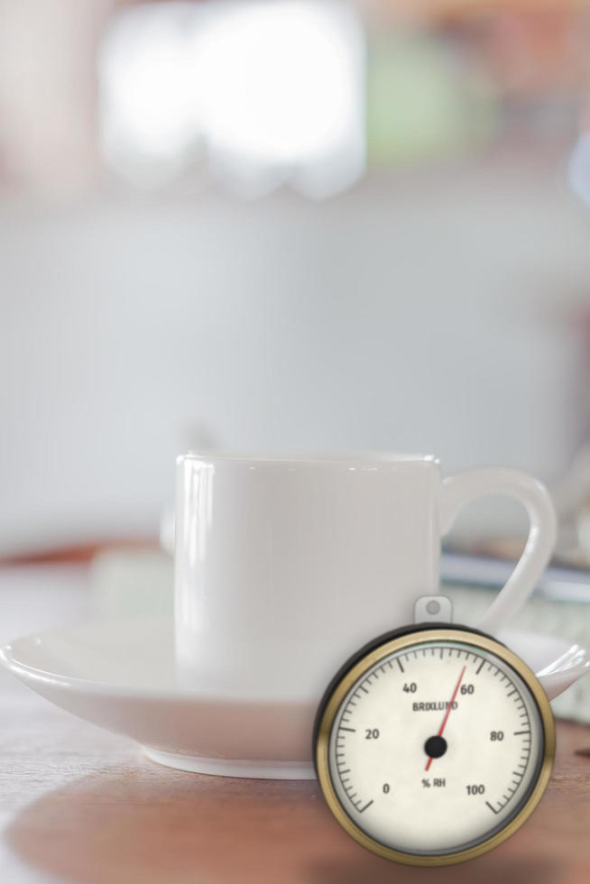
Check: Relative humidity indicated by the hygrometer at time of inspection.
56 %
